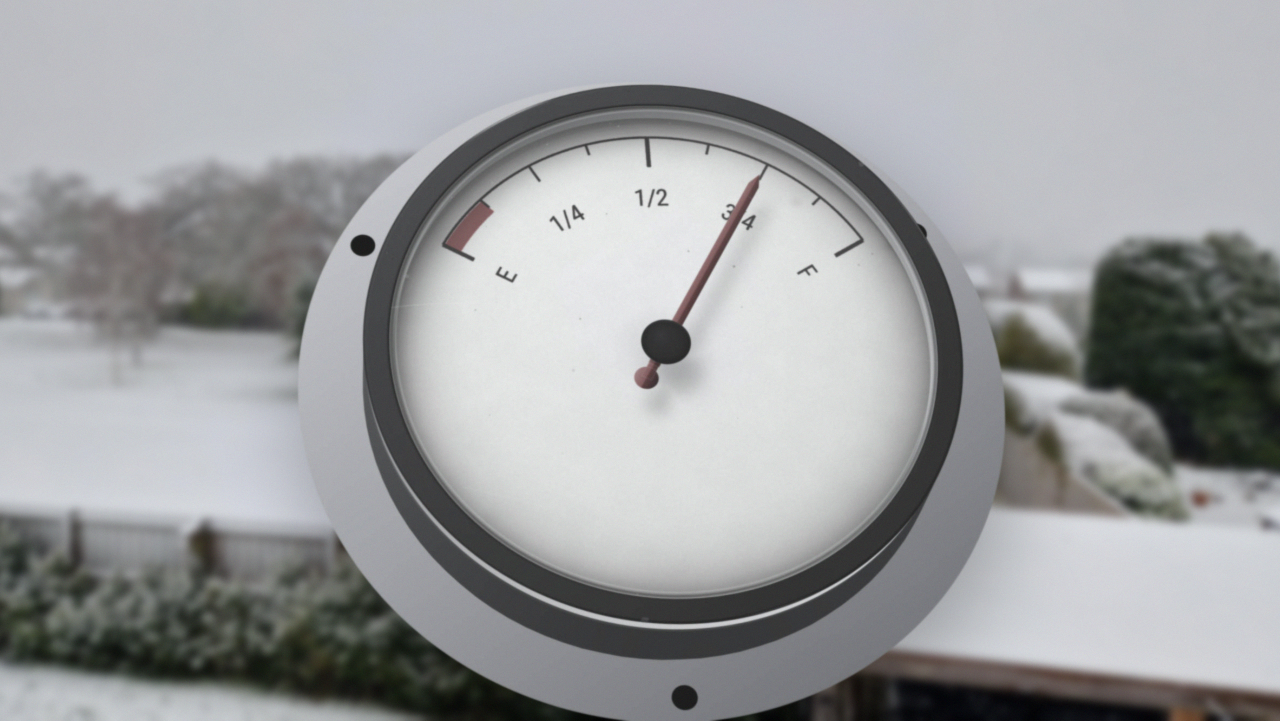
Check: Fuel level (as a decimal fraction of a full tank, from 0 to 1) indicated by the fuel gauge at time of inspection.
0.75
